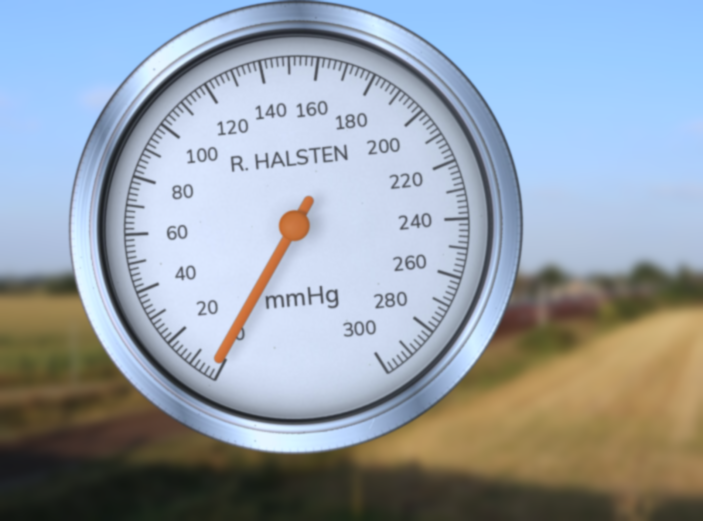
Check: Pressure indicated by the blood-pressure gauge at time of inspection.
2 mmHg
